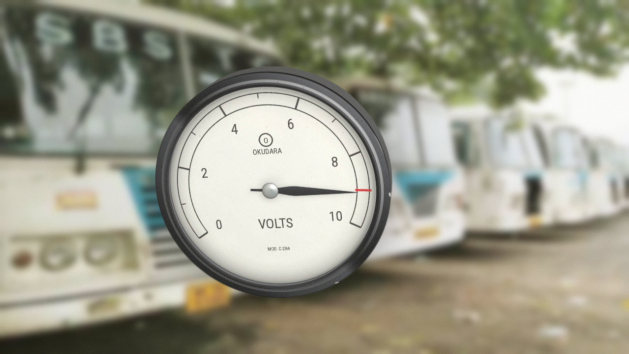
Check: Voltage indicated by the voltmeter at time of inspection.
9 V
